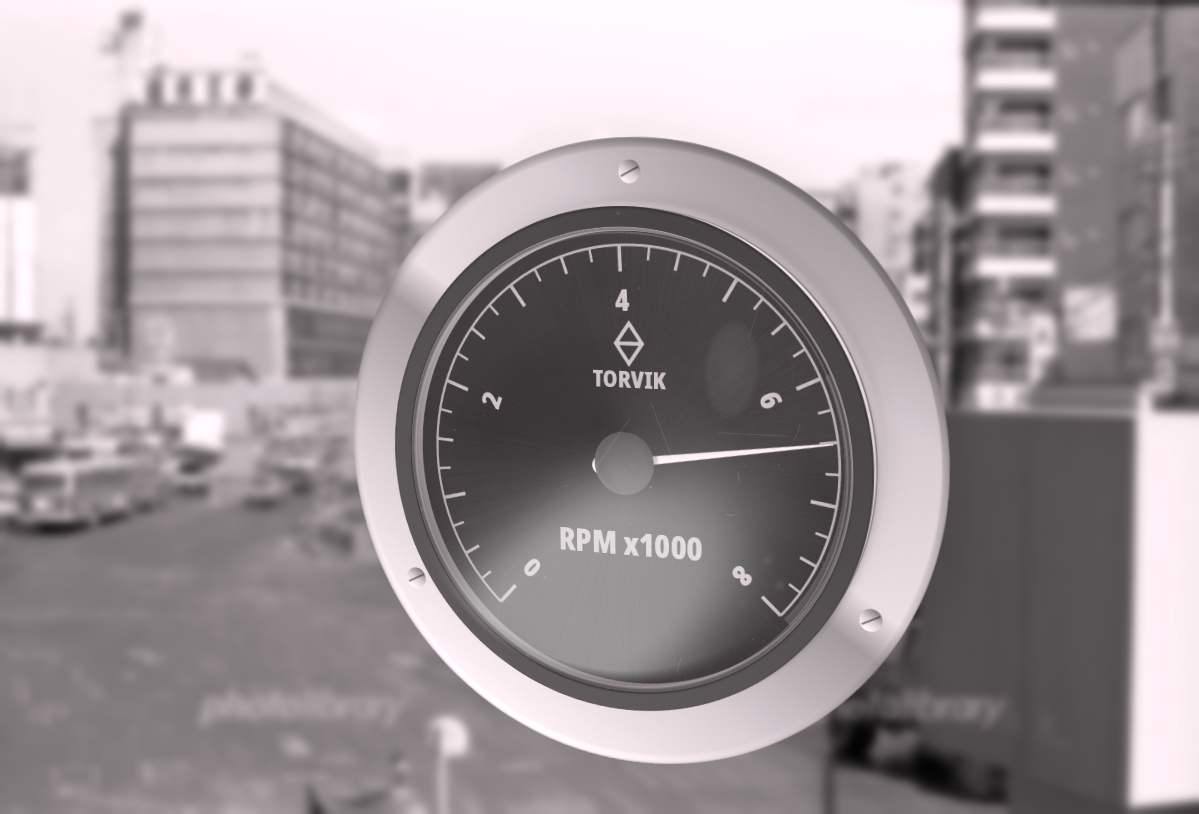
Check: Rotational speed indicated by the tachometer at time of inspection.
6500 rpm
